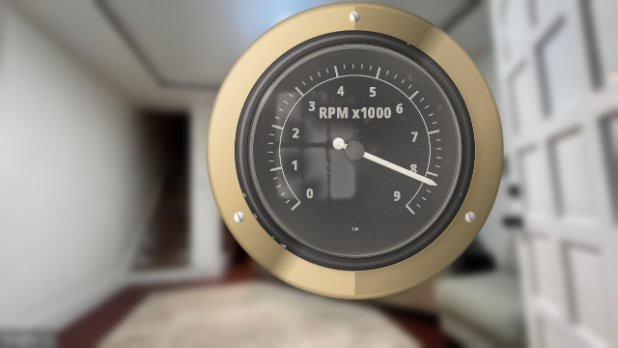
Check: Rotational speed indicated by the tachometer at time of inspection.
8200 rpm
